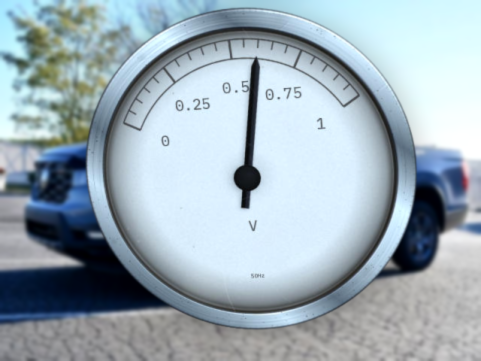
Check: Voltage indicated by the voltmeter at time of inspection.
0.6 V
